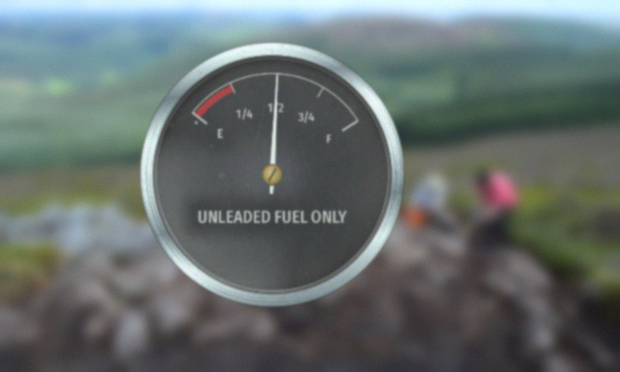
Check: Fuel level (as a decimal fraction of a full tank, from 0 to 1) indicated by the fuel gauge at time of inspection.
0.5
